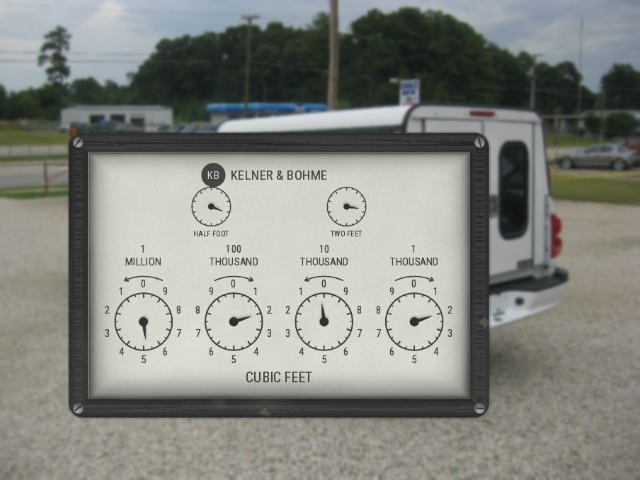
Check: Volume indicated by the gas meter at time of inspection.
520200 ft³
